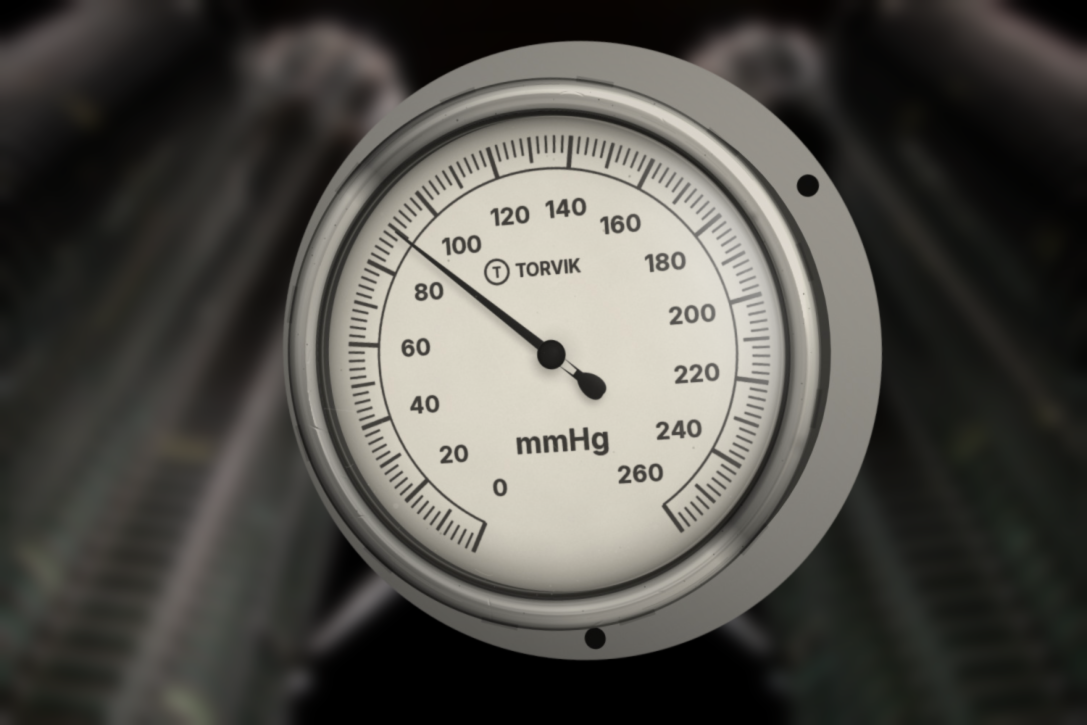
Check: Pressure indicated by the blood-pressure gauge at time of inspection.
90 mmHg
